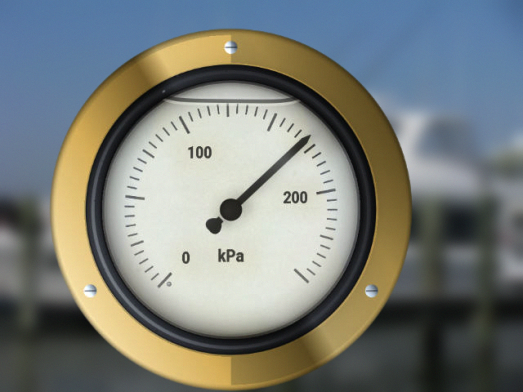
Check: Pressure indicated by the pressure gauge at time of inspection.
170 kPa
